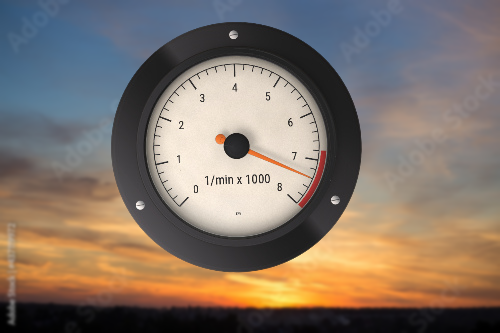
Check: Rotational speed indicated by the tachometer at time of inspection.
7400 rpm
